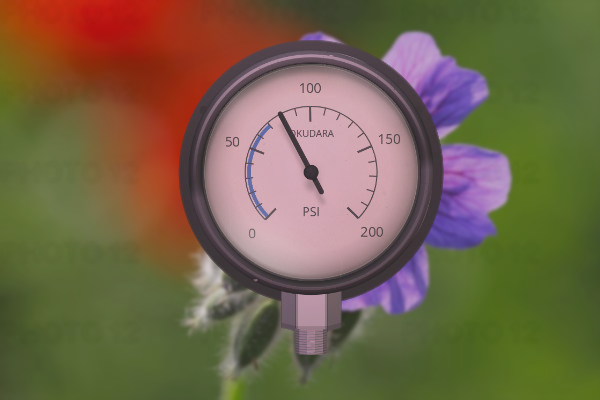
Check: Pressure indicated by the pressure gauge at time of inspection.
80 psi
